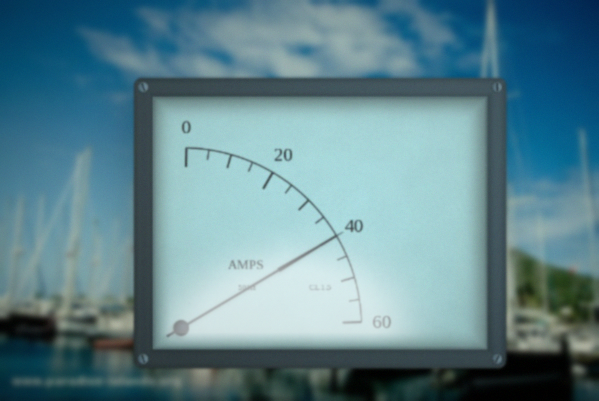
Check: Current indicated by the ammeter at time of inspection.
40 A
